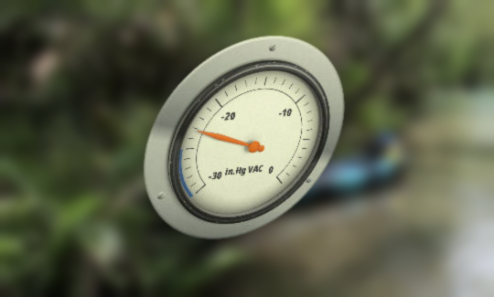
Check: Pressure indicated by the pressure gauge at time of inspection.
-23 inHg
